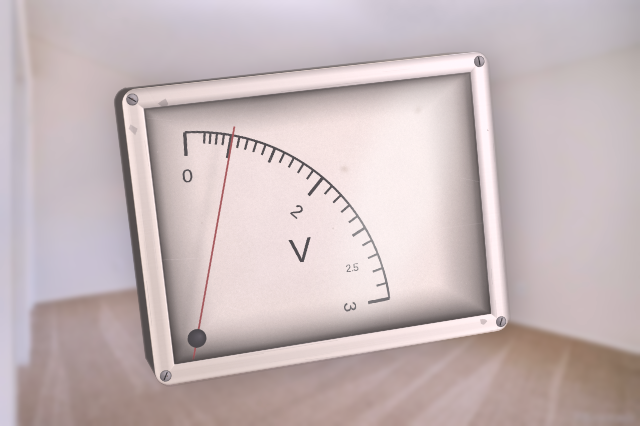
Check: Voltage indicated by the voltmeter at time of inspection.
1 V
